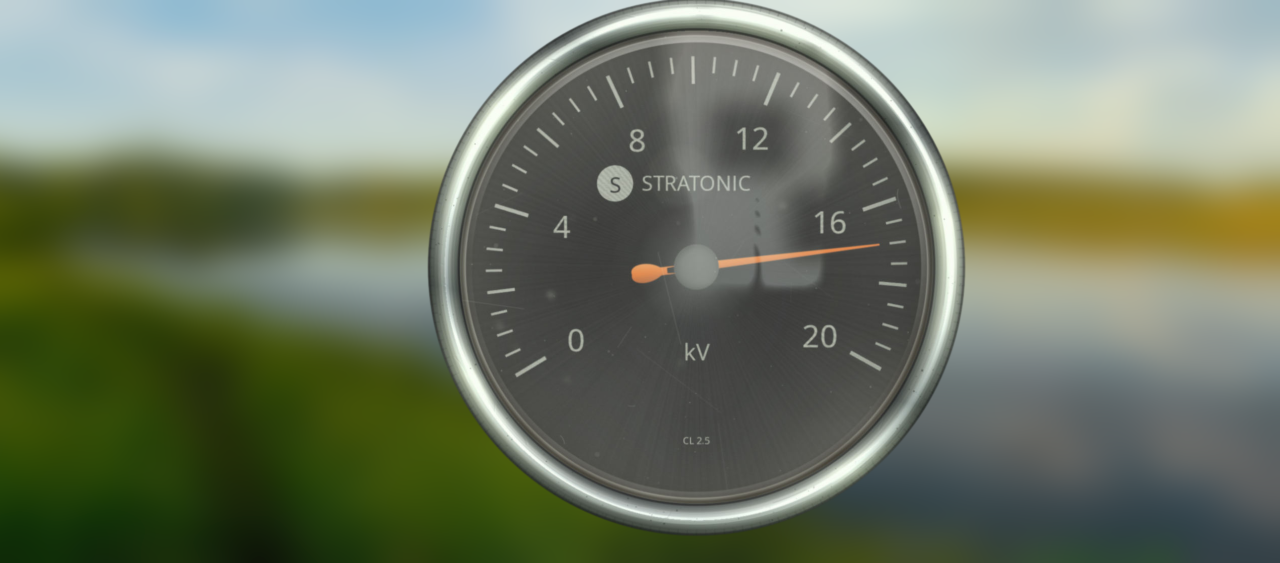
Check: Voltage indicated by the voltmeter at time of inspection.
17 kV
